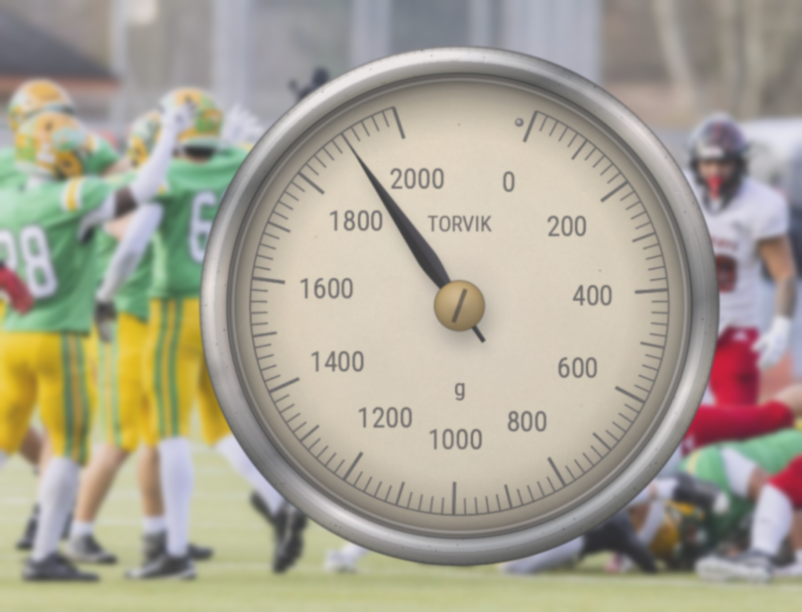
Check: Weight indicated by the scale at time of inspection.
1900 g
